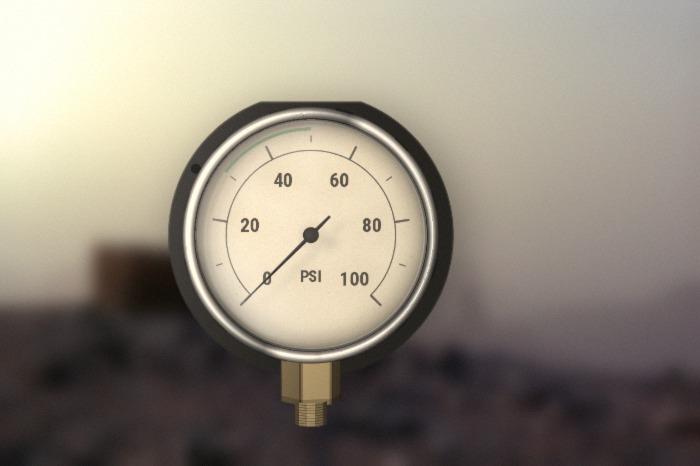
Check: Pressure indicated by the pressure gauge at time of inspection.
0 psi
